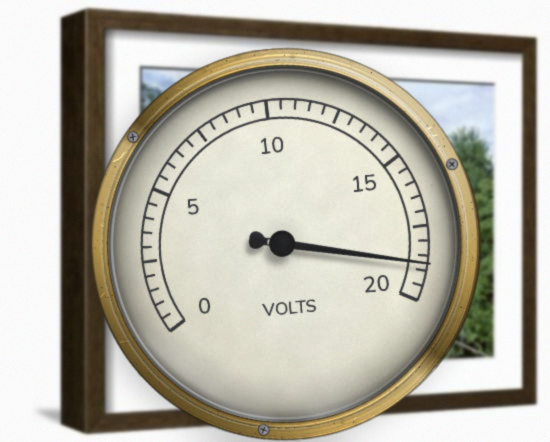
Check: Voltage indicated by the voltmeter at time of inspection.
18.75 V
